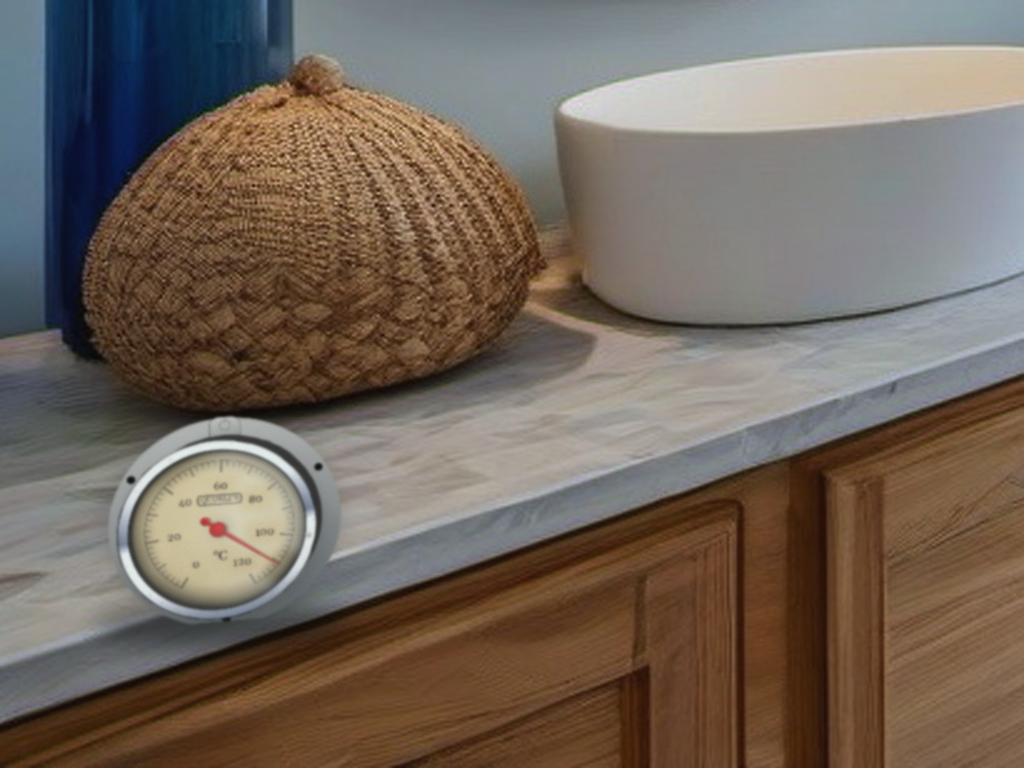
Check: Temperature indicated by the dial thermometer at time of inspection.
110 °C
